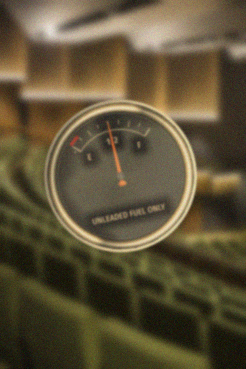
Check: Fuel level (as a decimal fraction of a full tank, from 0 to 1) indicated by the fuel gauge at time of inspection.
0.5
